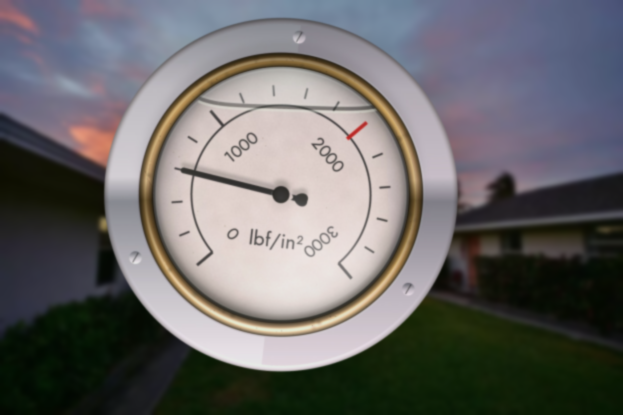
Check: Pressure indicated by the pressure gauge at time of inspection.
600 psi
